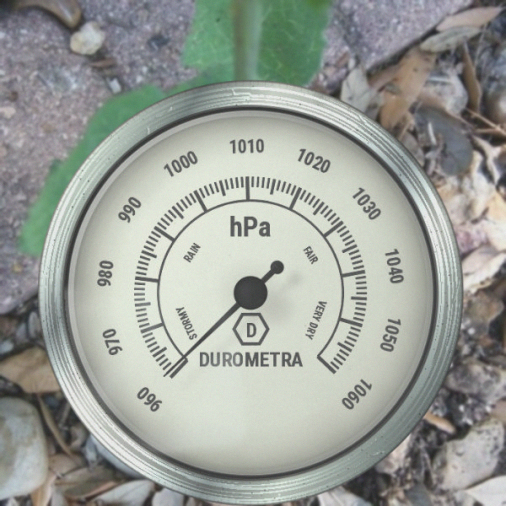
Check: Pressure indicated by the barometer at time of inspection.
961 hPa
